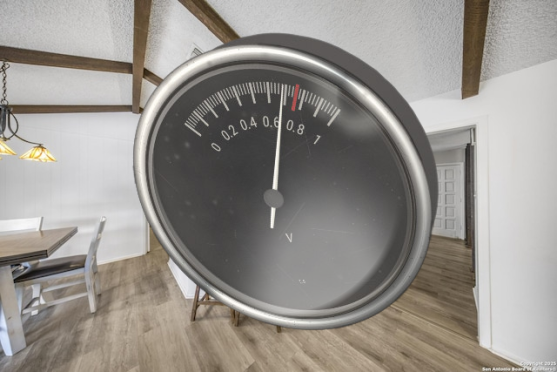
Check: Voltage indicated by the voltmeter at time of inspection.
0.7 V
